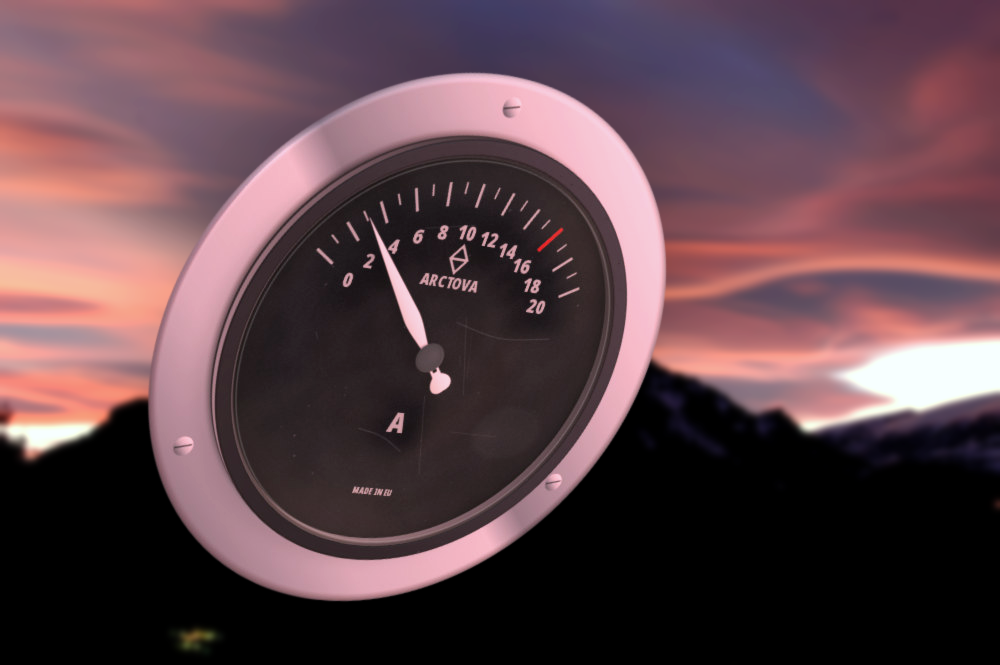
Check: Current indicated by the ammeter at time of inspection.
3 A
